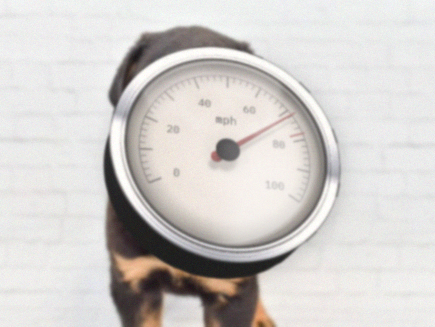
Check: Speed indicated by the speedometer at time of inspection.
72 mph
